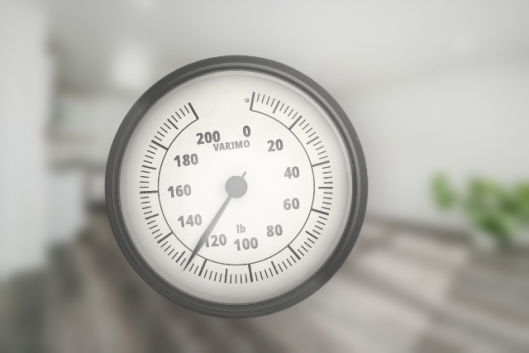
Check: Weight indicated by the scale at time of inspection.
126 lb
